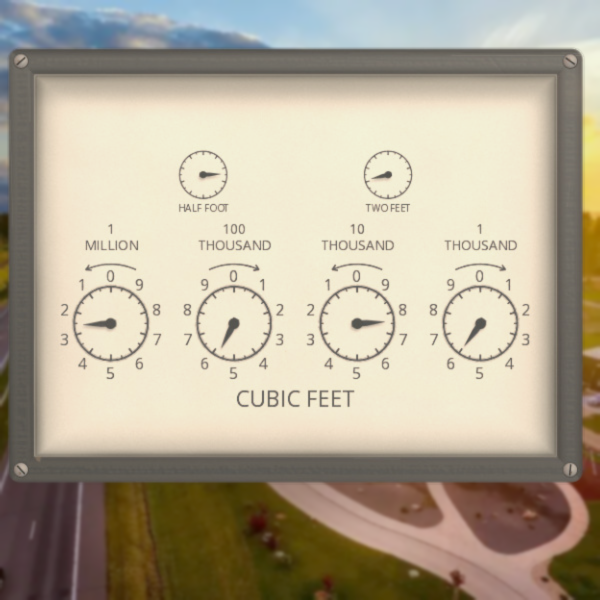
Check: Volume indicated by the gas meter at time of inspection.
257600 ft³
